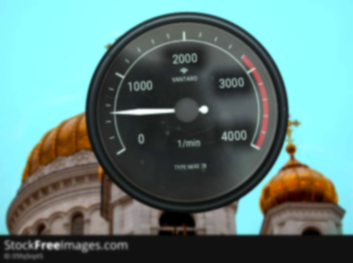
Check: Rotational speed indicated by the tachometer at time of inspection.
500 rpm
